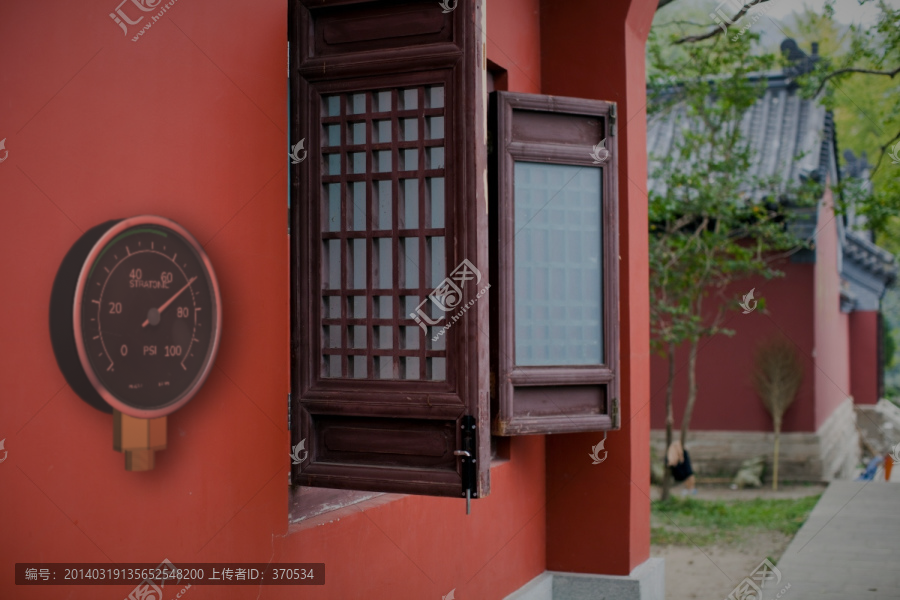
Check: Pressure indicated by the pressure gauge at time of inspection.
70 psi
